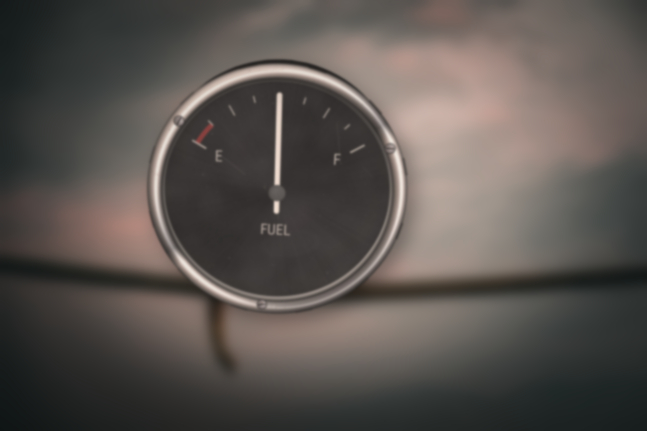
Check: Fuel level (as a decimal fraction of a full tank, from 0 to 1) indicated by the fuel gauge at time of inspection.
0.5
